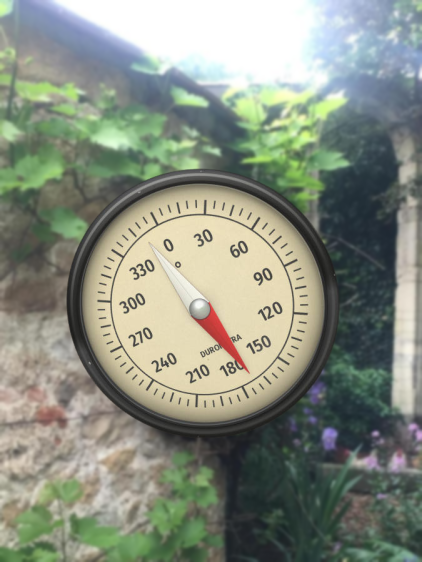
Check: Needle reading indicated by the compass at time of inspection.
170 °
